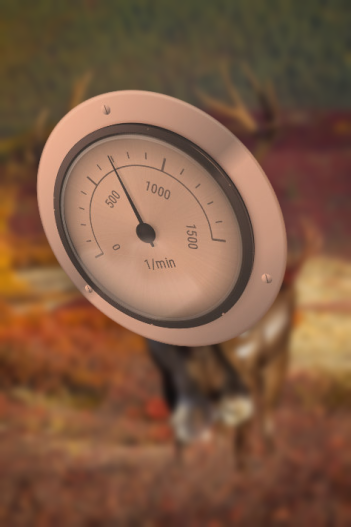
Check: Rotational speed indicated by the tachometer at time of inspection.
700 rpm
